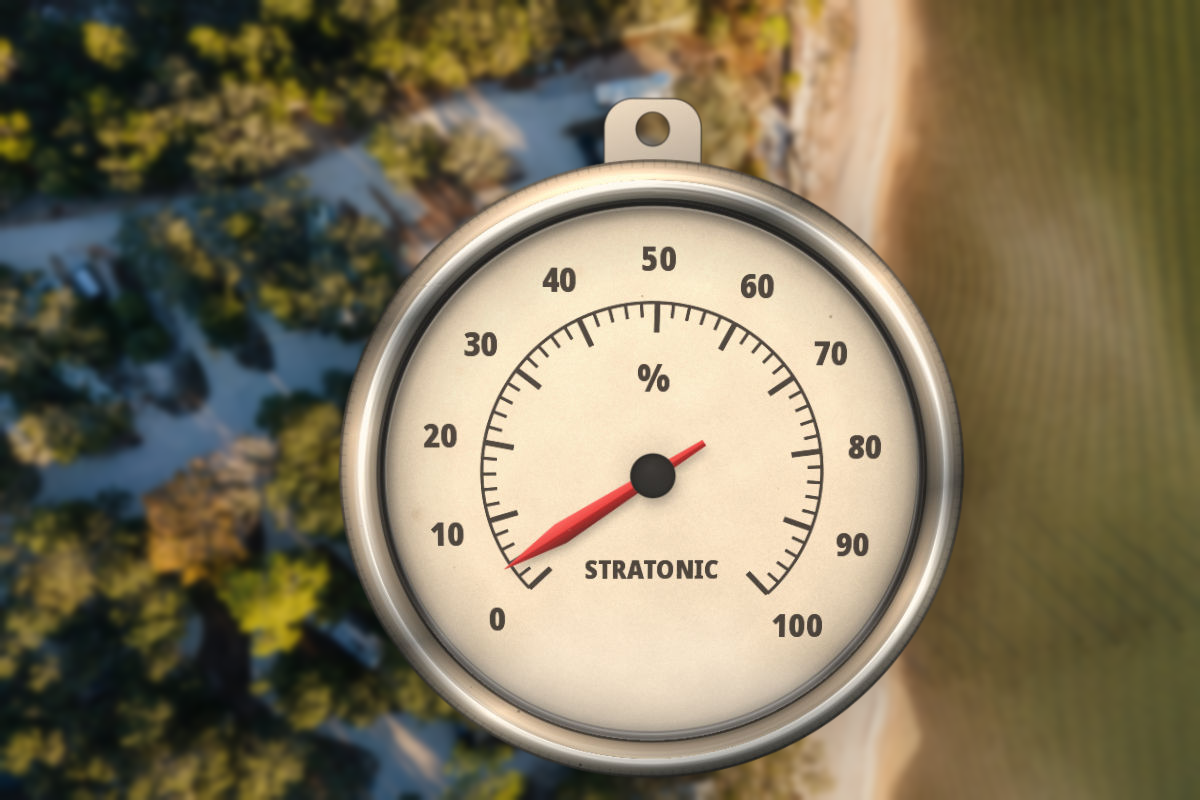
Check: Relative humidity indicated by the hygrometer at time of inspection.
4 %
